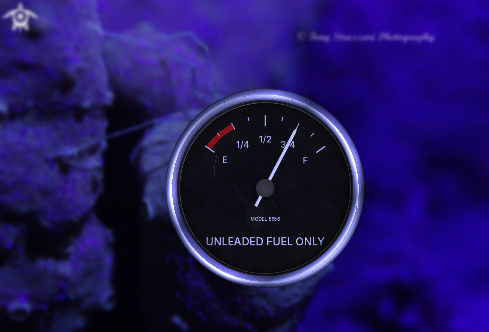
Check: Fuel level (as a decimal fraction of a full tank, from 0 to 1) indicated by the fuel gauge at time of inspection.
0.75
